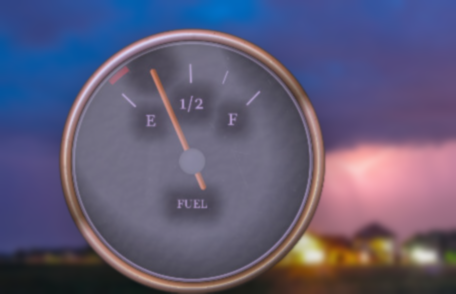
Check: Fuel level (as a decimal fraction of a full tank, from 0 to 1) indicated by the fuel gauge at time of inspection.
0.25
